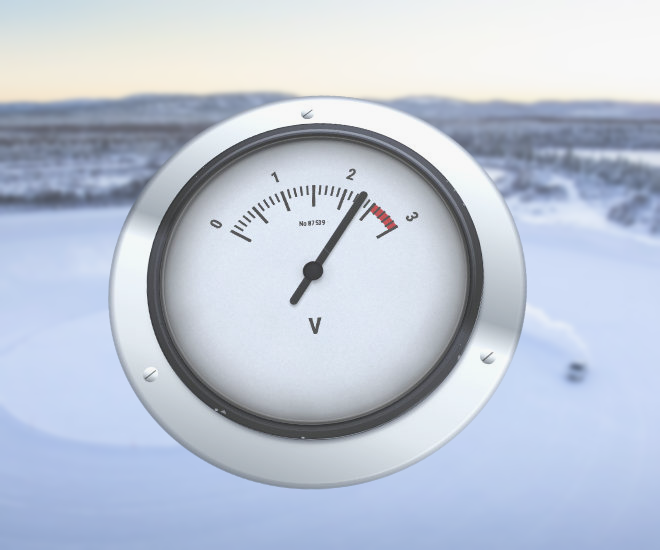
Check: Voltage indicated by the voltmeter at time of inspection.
2.3 V
